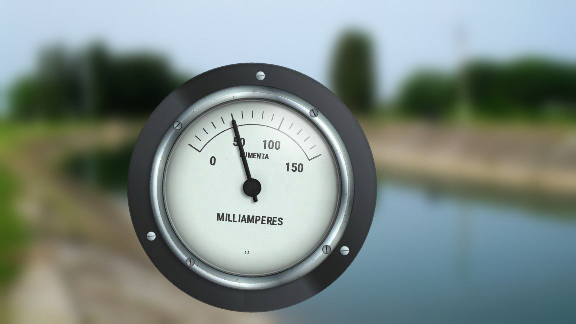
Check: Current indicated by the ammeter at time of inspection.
50 mA
